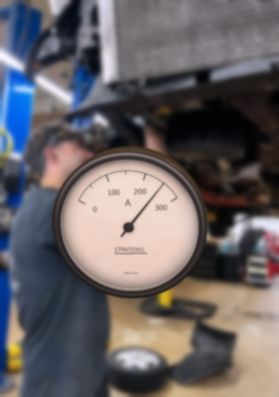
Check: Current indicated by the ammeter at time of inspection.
250 A
